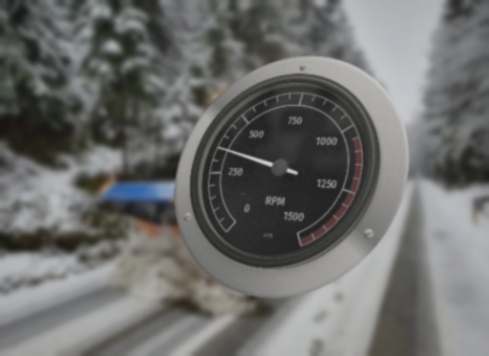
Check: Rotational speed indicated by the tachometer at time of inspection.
350 rpm
